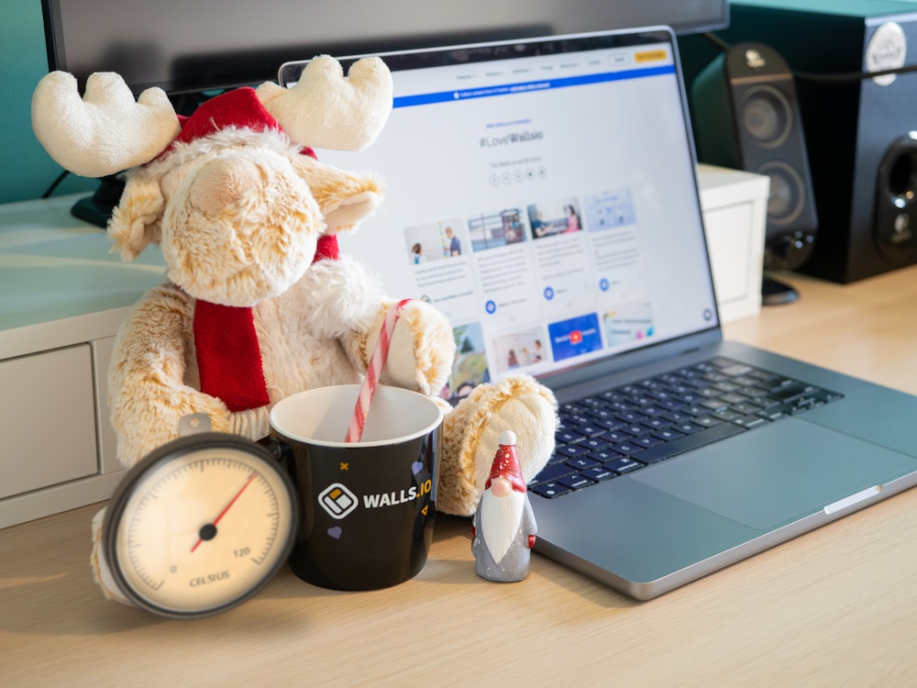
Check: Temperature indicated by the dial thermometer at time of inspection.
80 °C
